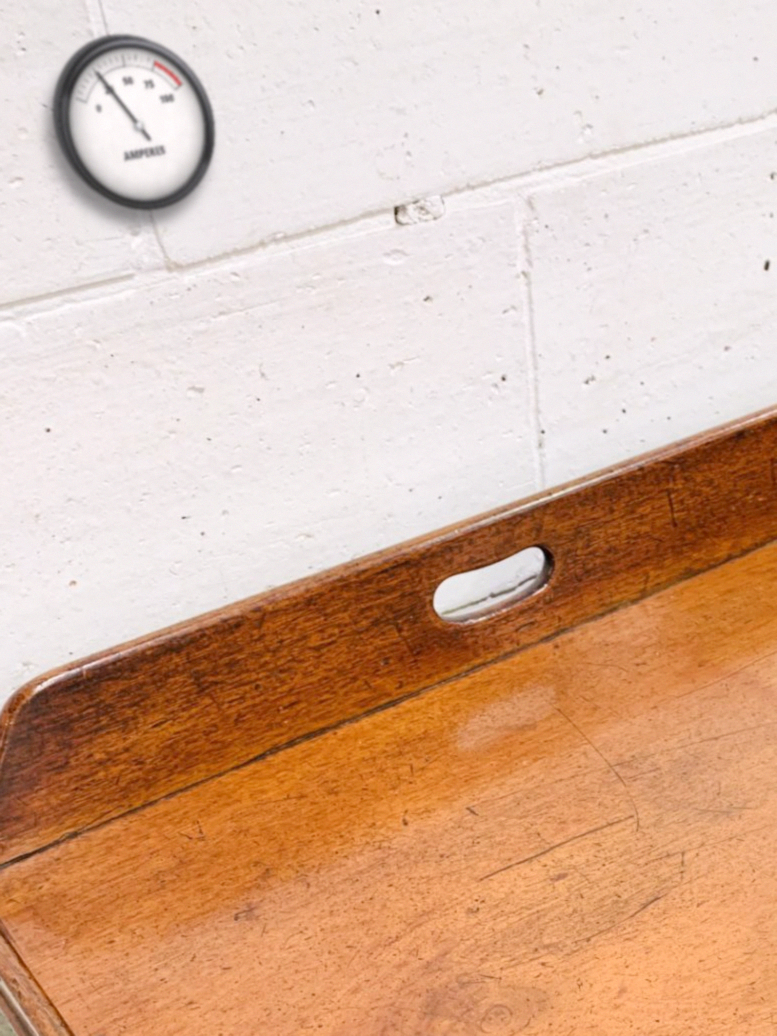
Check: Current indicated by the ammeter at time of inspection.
25 A
